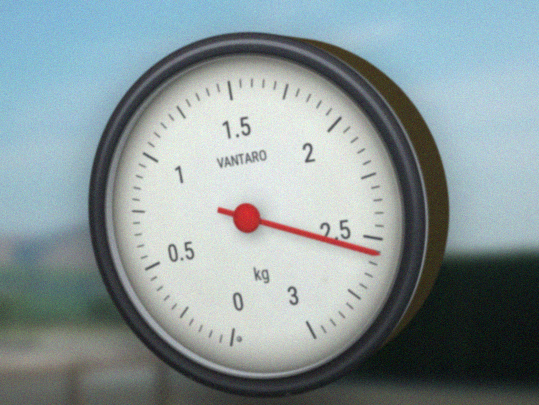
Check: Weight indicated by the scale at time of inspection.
2.55 kg
